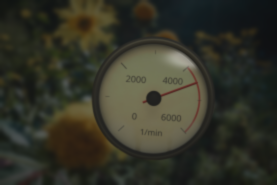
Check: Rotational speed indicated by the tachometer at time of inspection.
4500 rpm
